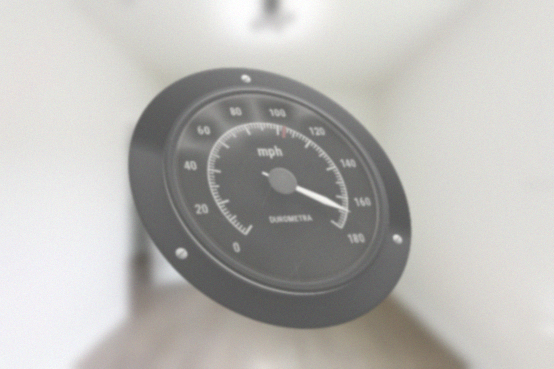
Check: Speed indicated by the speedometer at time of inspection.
170 mph
